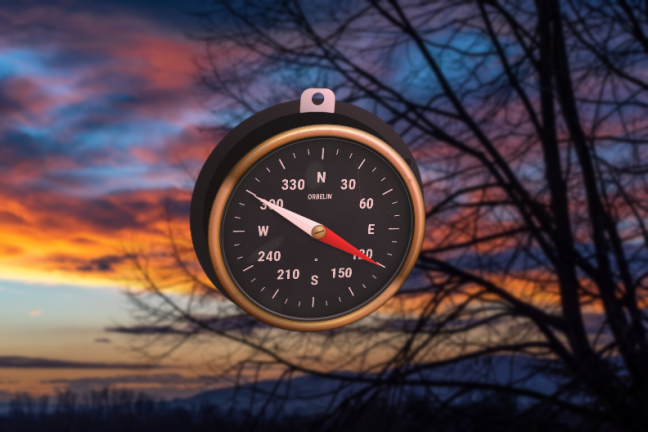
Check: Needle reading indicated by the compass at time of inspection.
120 °
